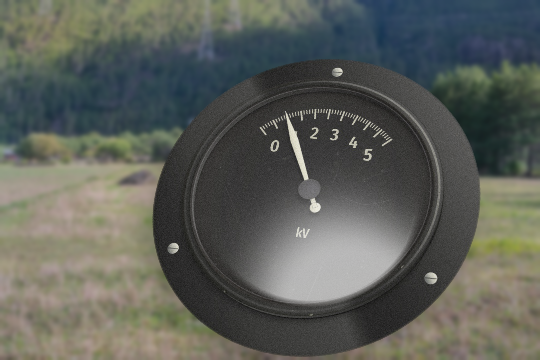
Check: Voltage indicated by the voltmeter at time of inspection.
1 kV
